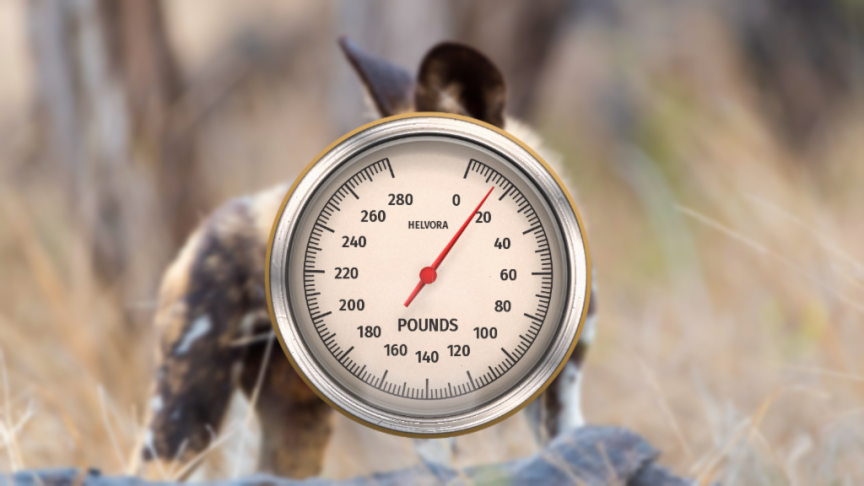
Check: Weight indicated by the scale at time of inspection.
14 lb
